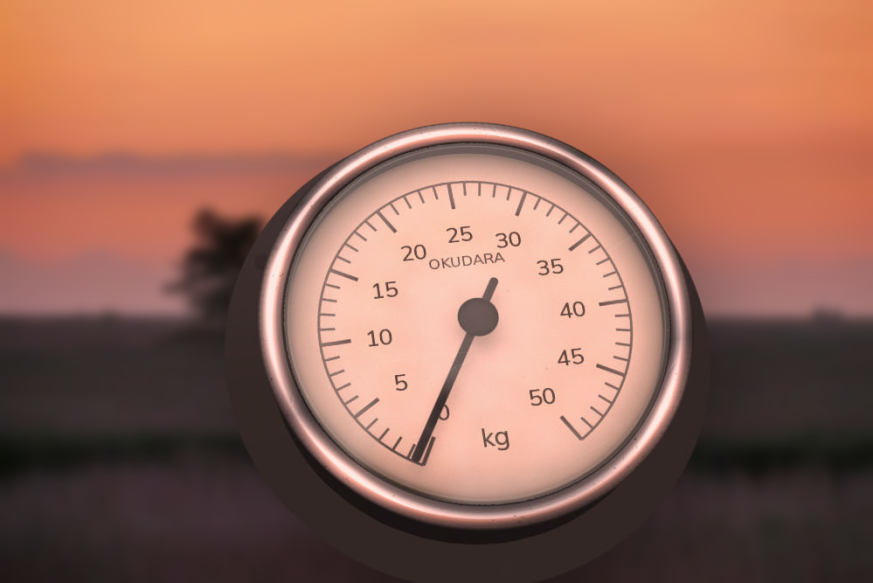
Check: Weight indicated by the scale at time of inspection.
0.5 kg
